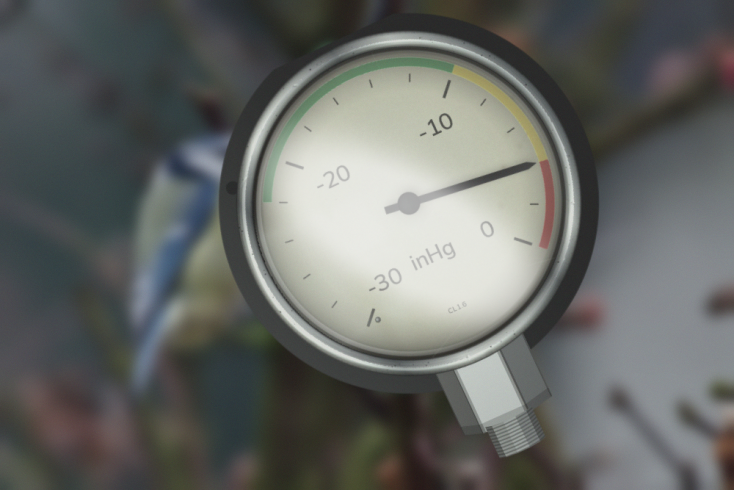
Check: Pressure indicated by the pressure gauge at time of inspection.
-4 inHg
